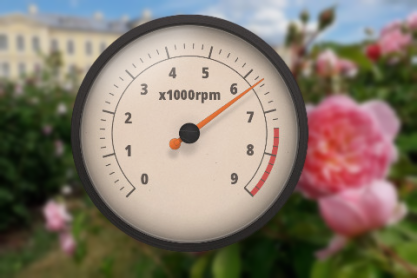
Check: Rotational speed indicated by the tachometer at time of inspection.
6300 rpm
